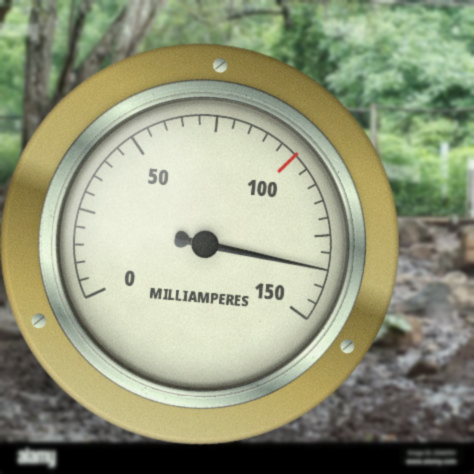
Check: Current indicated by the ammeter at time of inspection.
135 mA
